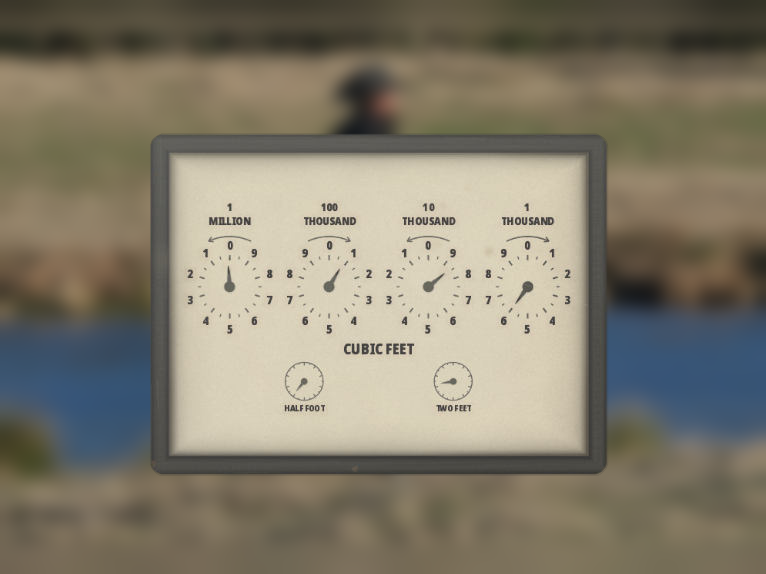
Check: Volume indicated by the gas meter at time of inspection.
8600 ft³
